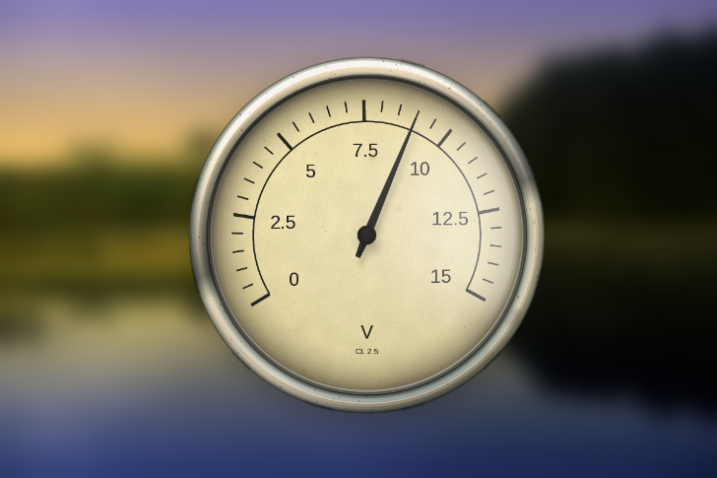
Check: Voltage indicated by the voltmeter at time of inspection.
9 V
